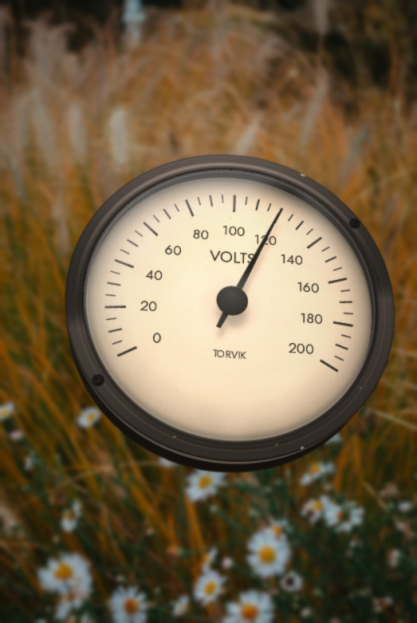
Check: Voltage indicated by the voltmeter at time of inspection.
120 V
